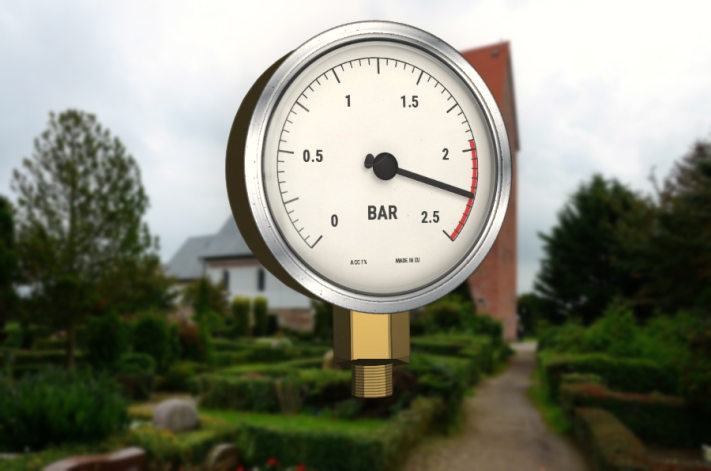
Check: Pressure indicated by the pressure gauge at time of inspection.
2.25 bar
